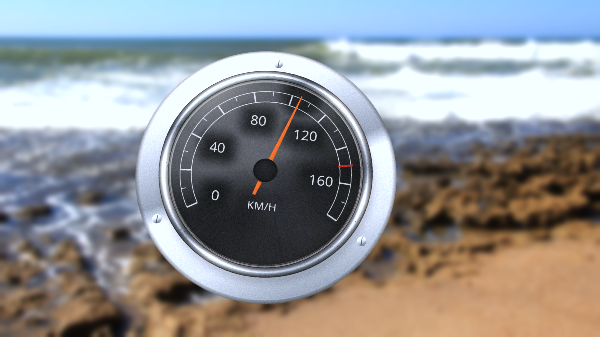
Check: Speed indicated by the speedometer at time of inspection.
105 km/h
